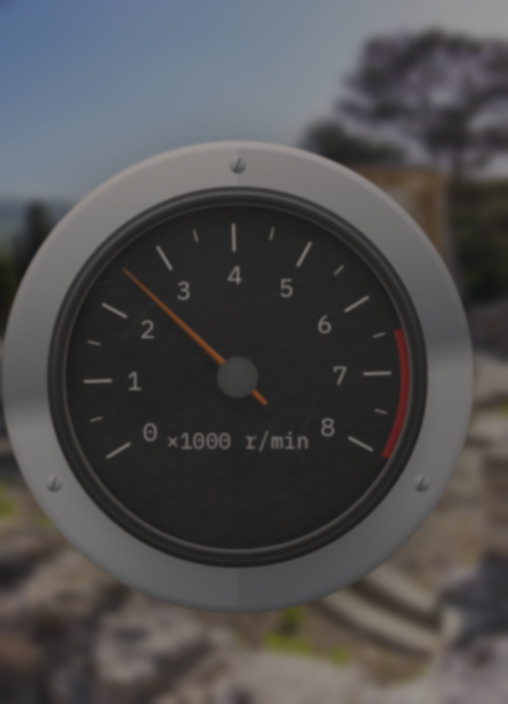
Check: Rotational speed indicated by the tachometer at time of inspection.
2500 rpm
